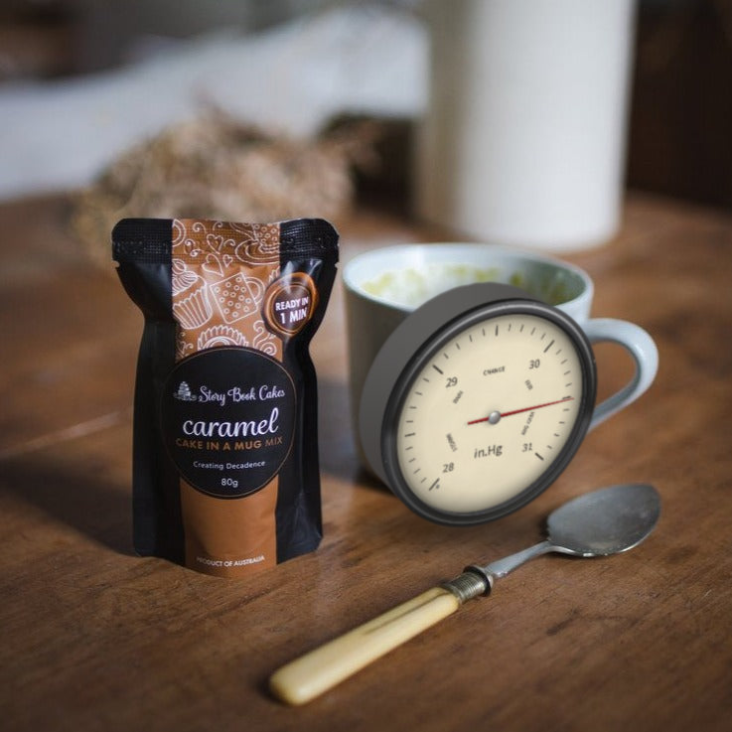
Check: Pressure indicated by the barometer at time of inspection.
30.5 inHg
